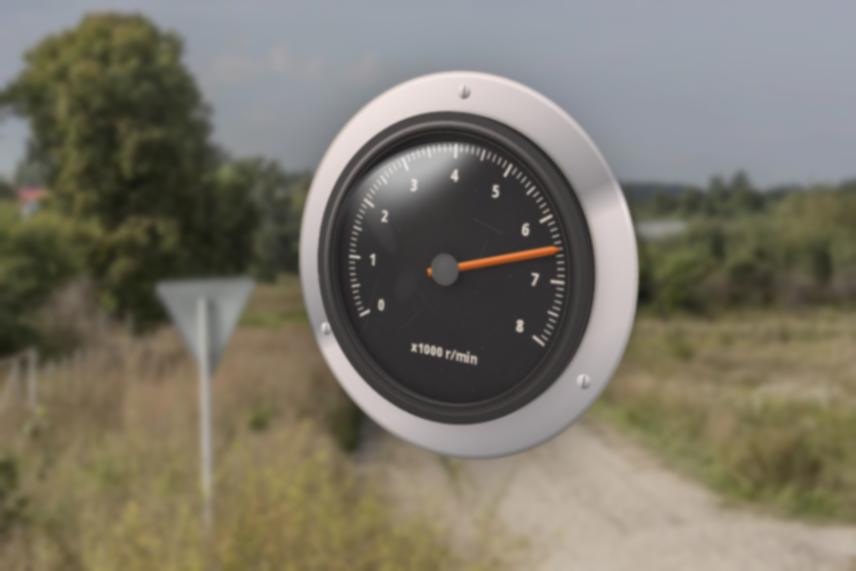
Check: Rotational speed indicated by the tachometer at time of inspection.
6500 rpm
